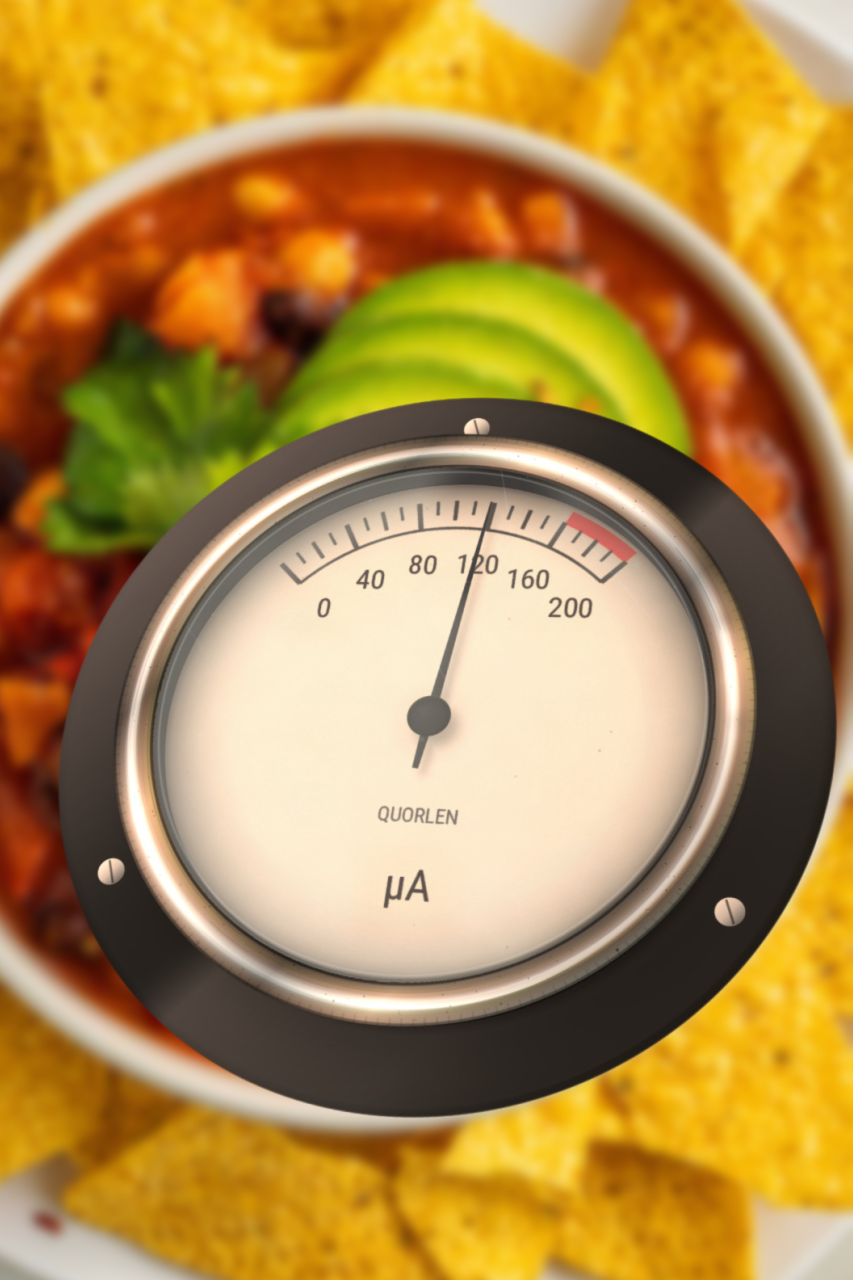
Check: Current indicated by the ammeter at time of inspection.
120 µA
